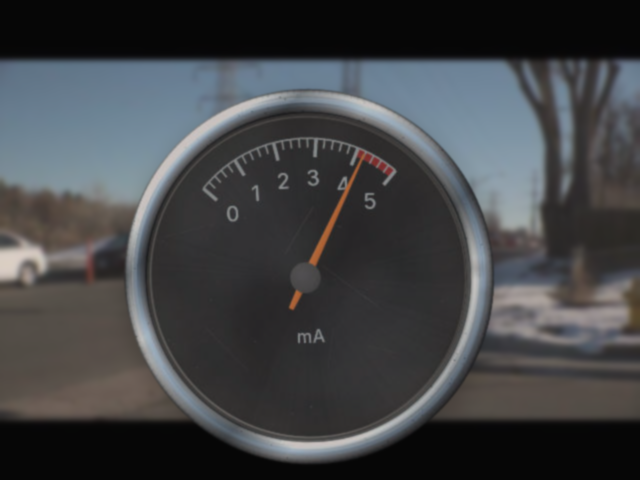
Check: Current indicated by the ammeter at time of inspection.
4.2 mA
